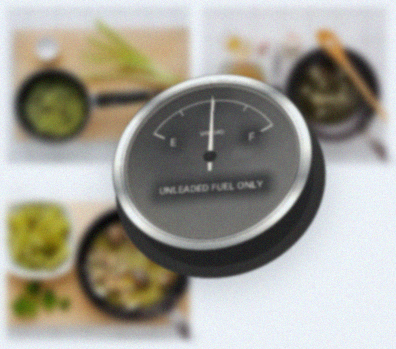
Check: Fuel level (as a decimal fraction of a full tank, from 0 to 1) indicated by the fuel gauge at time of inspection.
0.5
